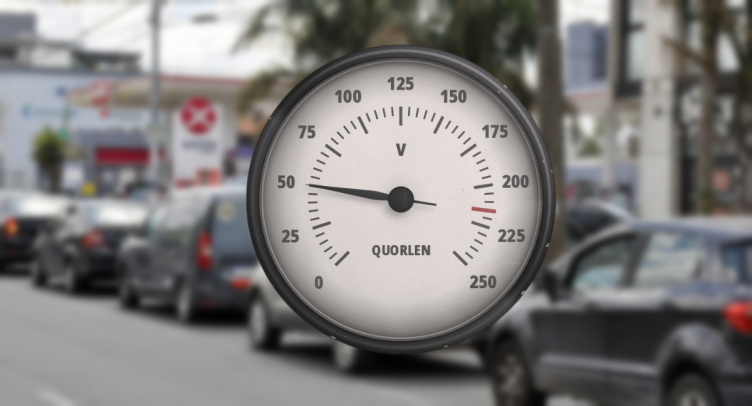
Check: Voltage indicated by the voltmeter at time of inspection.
50 V
